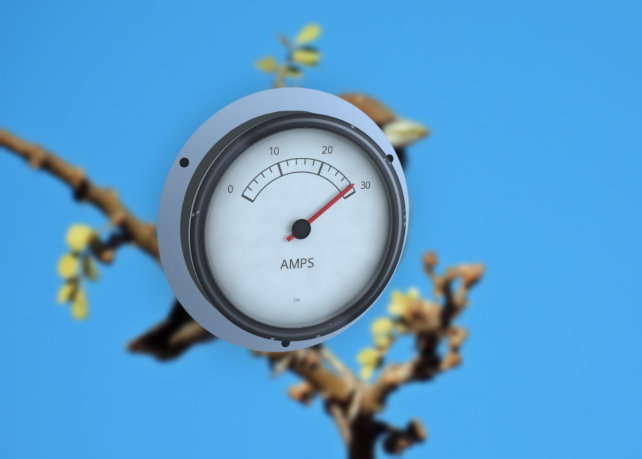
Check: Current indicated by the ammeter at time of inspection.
28 A
